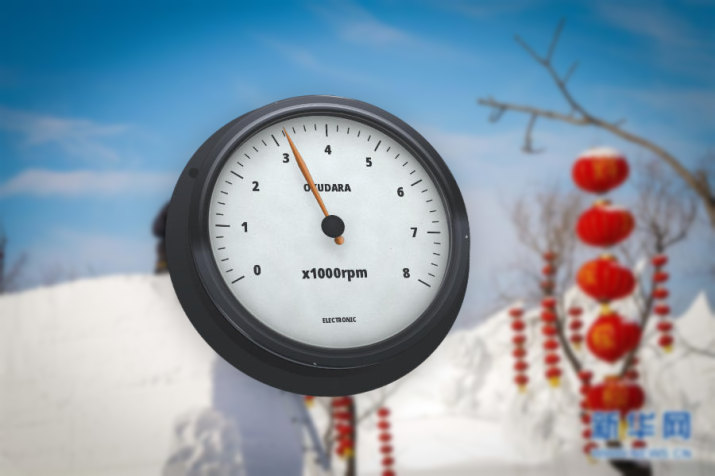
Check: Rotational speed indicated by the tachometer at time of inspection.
3200 rpm
